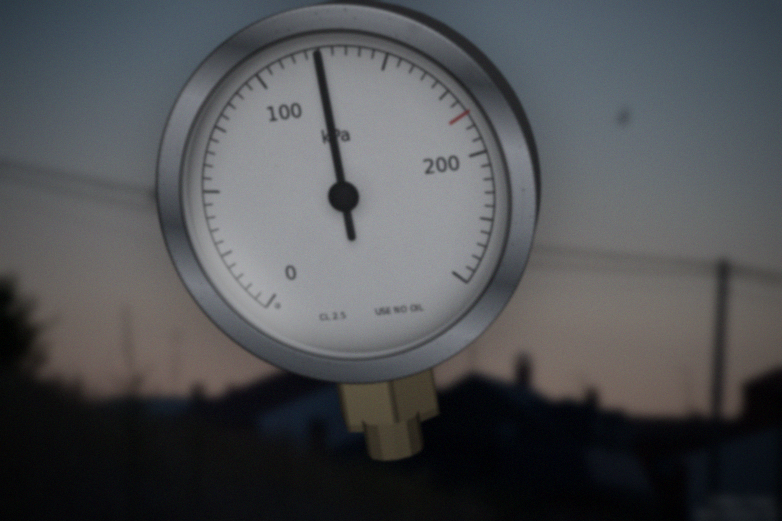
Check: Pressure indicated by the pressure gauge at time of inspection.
125 kPa
